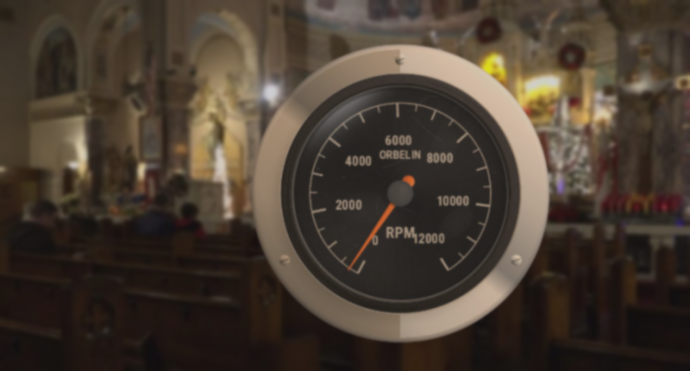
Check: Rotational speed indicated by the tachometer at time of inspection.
250 rpm
